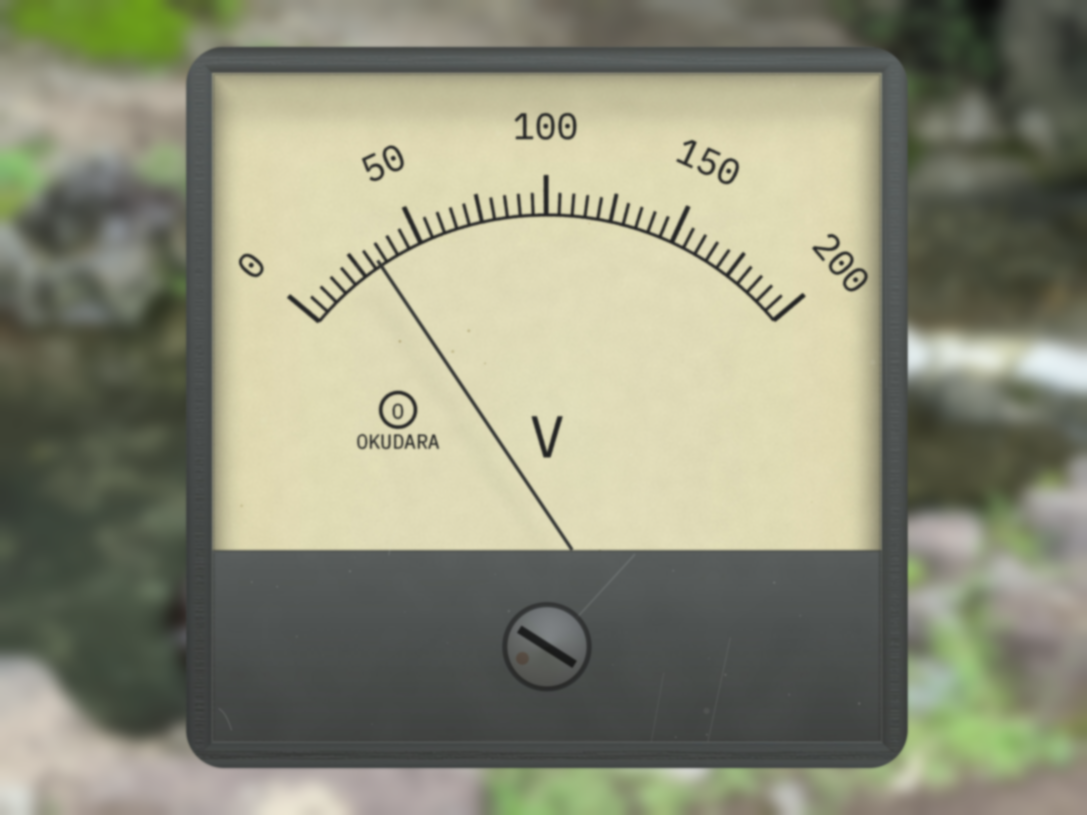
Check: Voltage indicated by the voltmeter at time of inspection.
32.5 V
